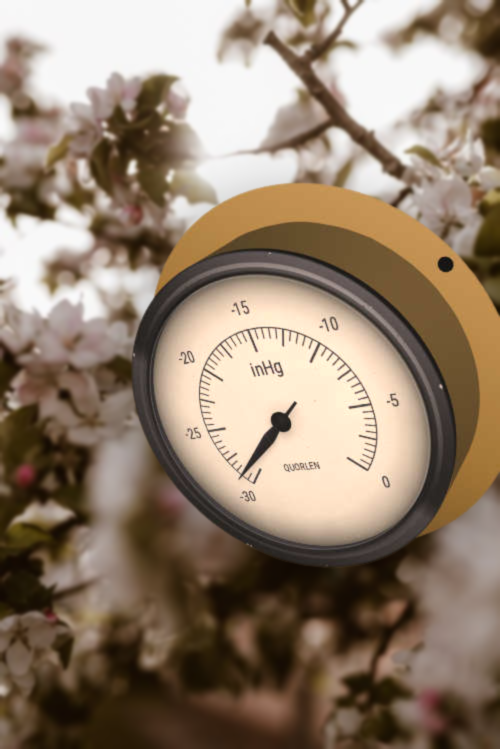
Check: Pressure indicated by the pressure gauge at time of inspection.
-29 inHg
